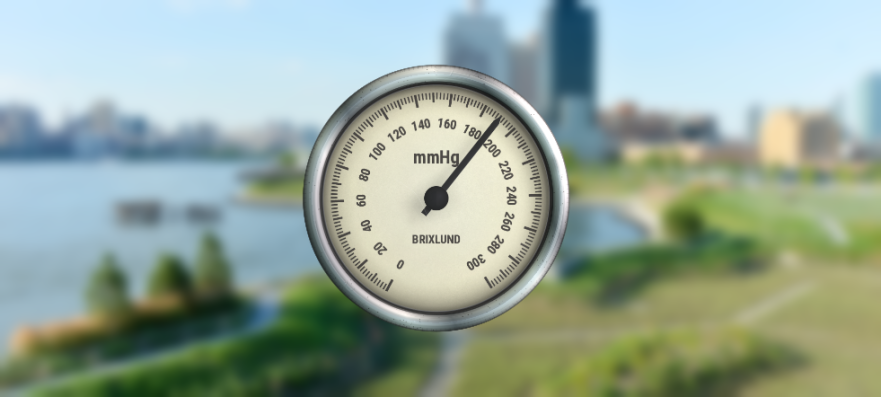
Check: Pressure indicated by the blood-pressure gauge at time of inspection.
190 mmHg
